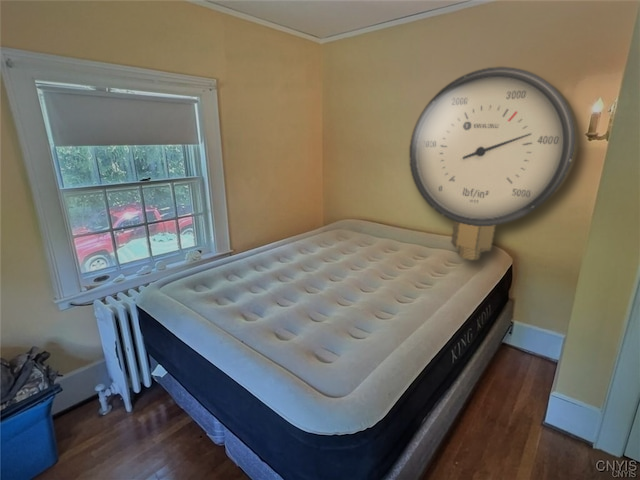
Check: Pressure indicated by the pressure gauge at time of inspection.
3800 psi
